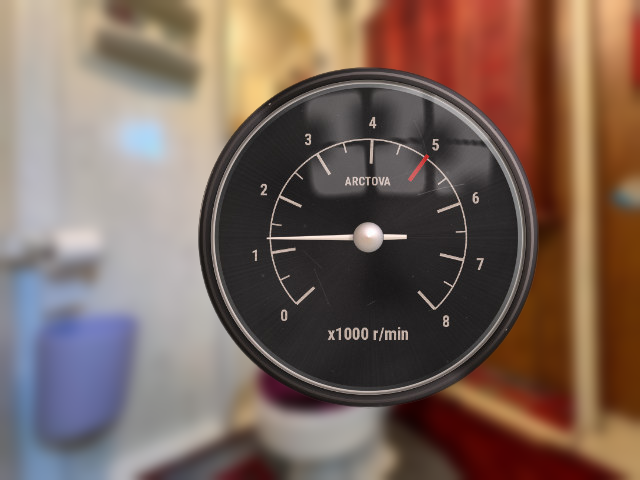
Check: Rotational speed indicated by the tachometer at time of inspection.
1250 rpm
